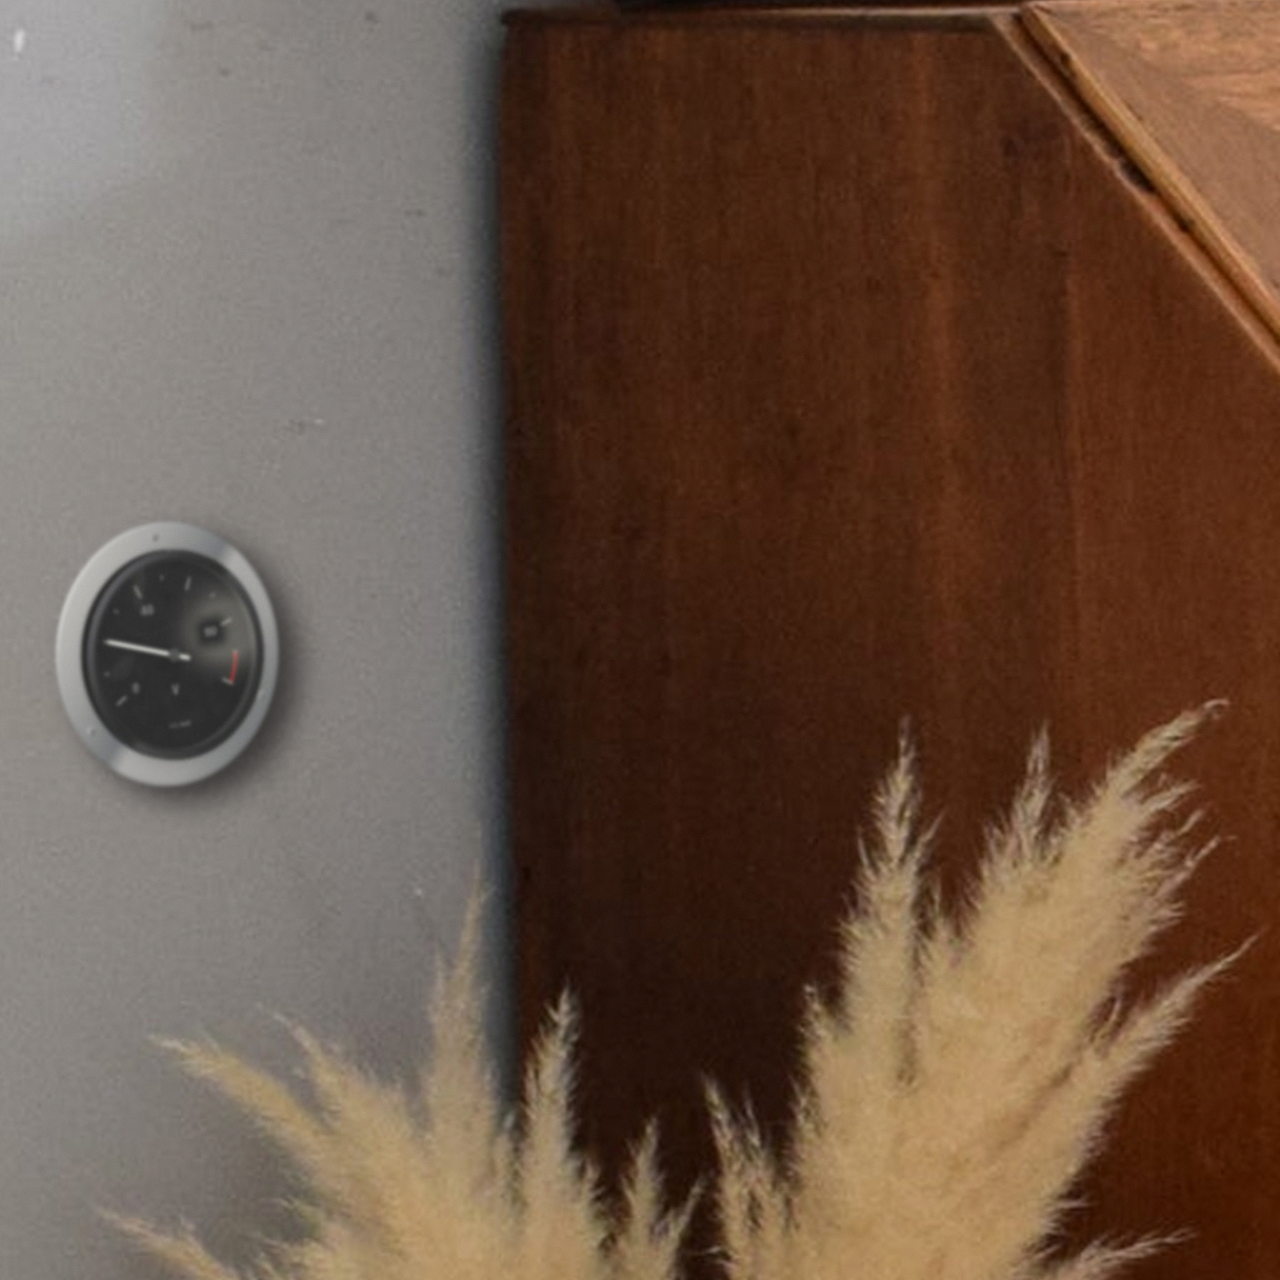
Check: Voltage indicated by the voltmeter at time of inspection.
20 V
